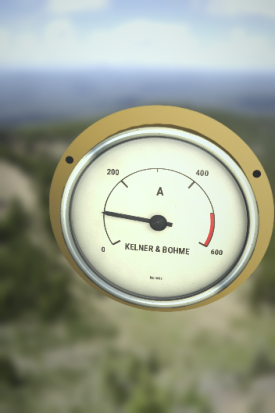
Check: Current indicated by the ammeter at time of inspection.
100 A
